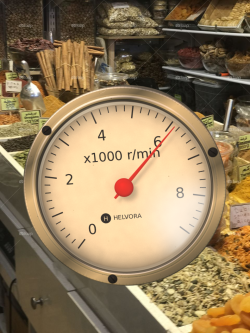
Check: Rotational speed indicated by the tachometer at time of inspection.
6100 rpm
